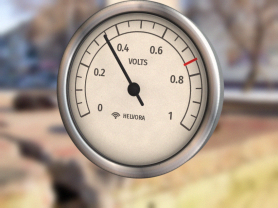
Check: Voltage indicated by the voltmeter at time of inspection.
0.35 V
